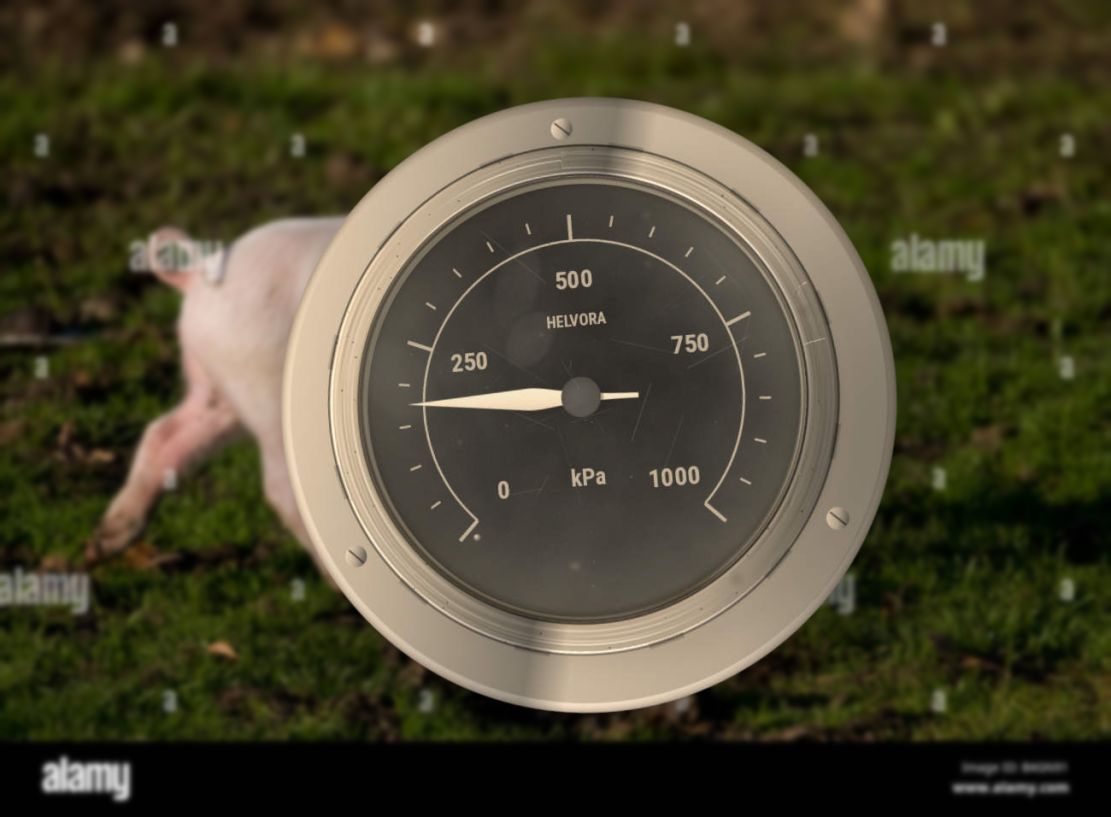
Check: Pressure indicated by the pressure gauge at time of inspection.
175 kPa
